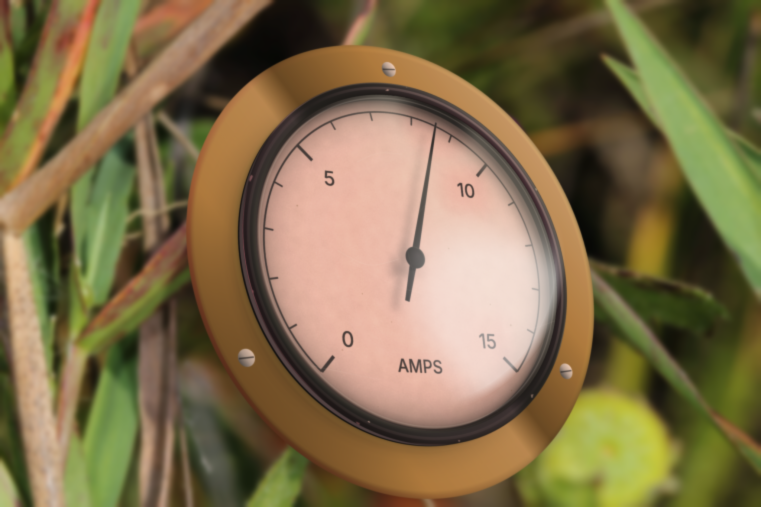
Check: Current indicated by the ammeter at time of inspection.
8.5 A
